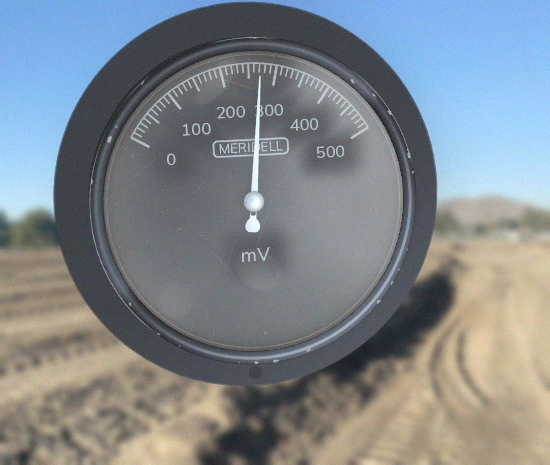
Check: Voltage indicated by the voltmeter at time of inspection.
270 mV
